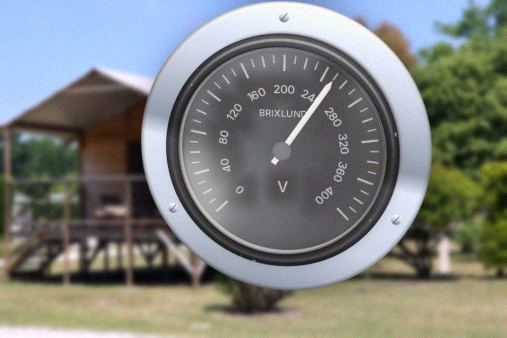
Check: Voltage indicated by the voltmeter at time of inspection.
250 V
